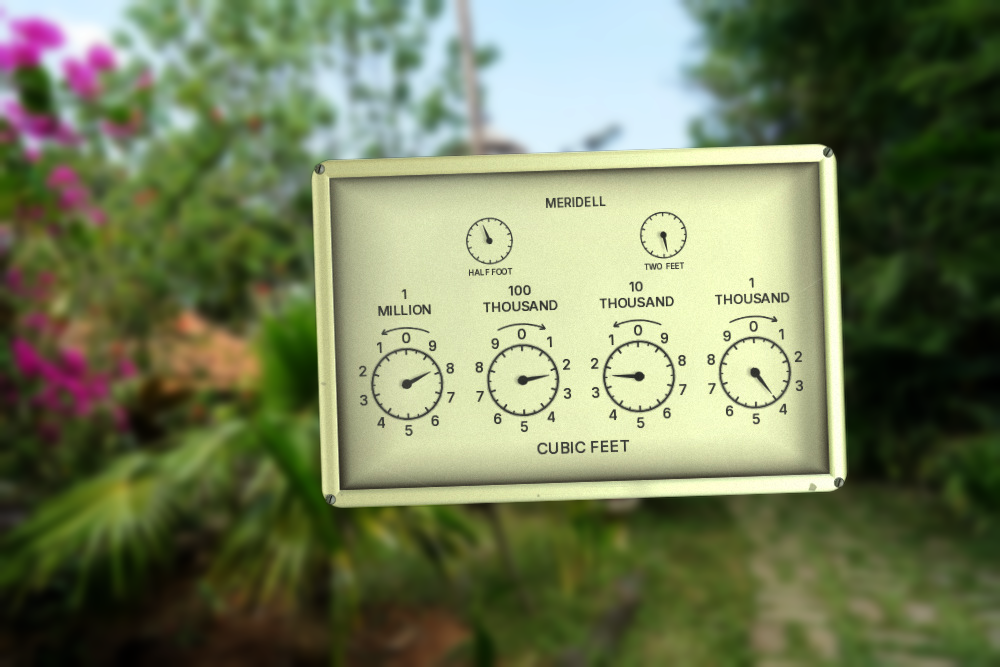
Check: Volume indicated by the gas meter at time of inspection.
822400 ft³
